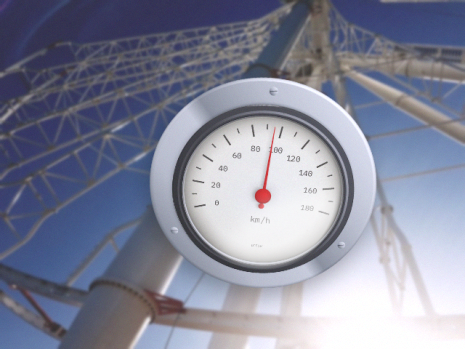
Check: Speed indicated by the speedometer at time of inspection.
95 km/h
